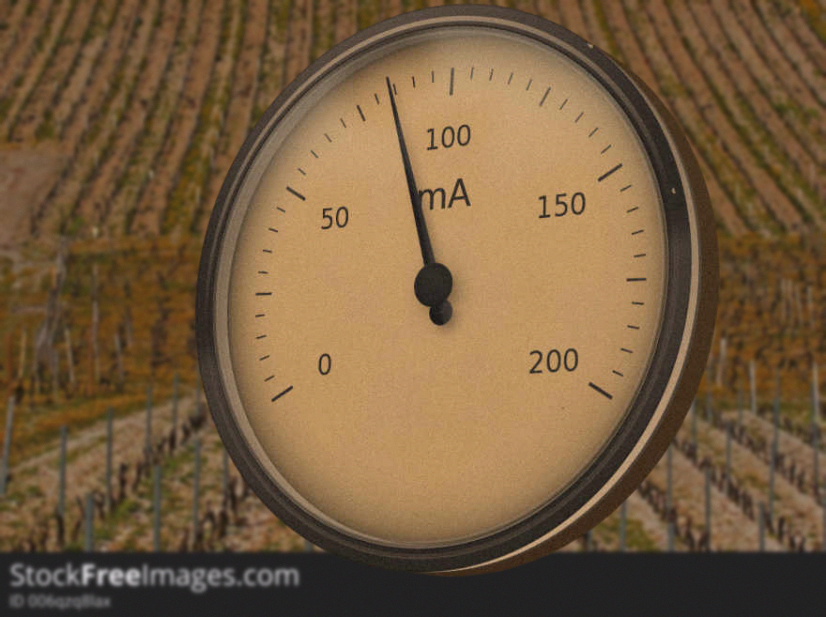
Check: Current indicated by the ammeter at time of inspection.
85 mA
